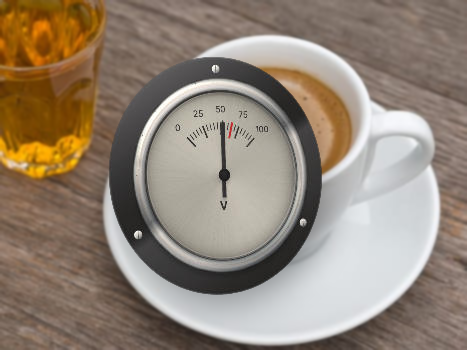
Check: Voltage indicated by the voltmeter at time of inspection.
50 V
